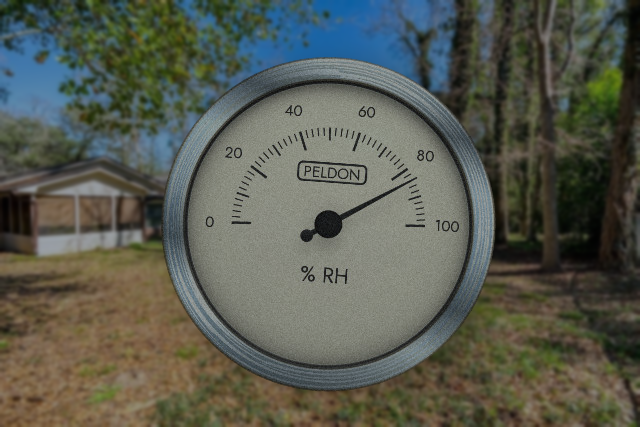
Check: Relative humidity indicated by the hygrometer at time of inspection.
84 %
